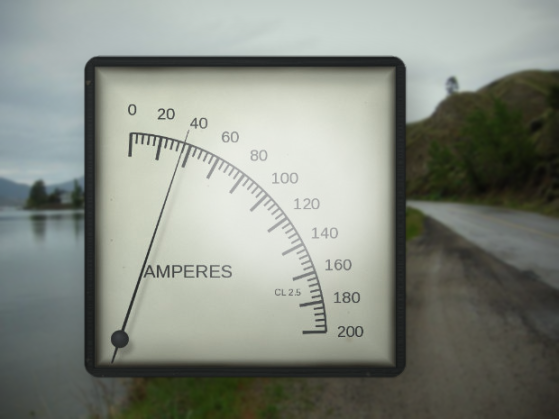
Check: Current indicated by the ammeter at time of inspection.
36 A
